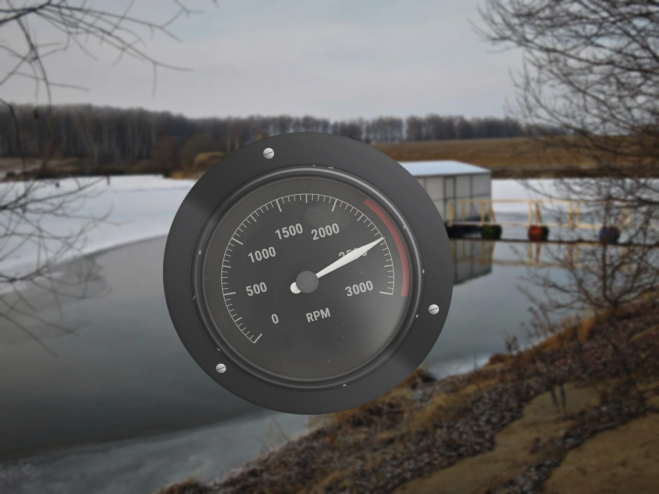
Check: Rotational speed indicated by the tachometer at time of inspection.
2500 rpm
